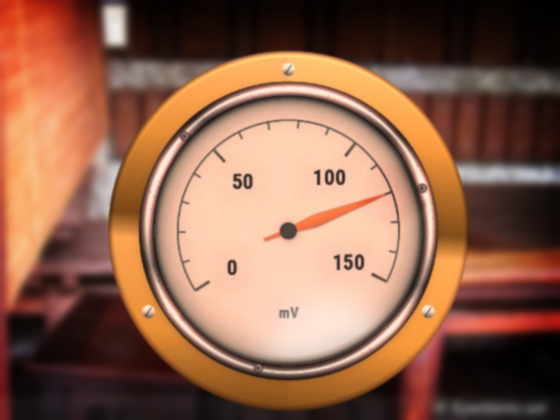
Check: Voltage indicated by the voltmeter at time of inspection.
120 mV
